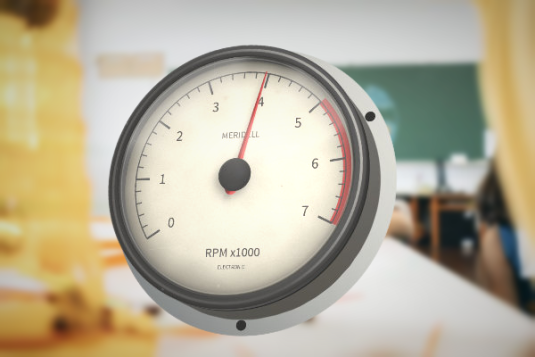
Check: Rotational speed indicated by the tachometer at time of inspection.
4000 rpm
